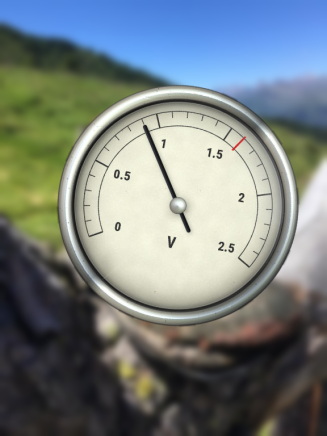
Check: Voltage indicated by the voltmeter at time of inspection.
0.9 V
